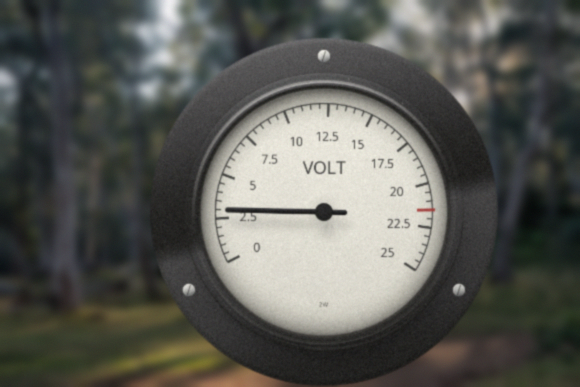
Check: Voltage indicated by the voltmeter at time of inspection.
3 V
